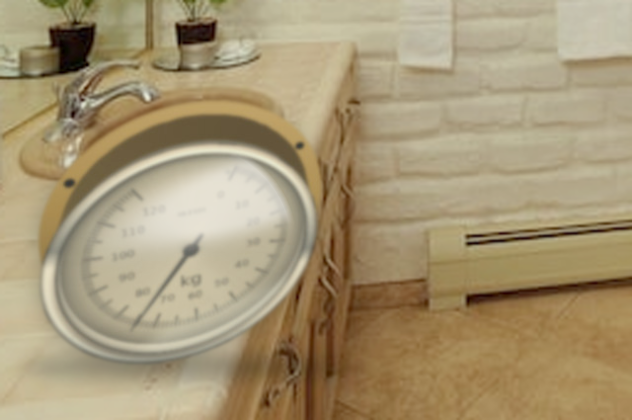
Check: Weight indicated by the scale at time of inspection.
75 kg
